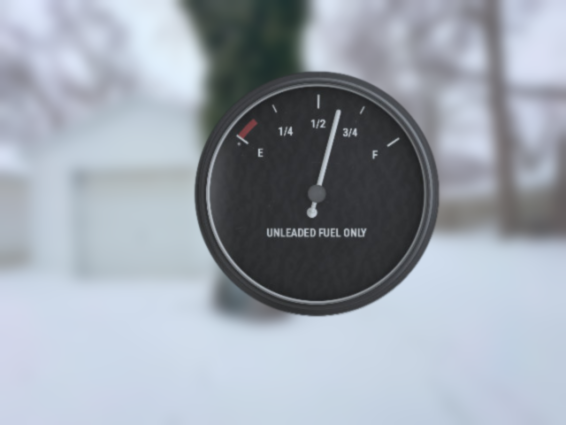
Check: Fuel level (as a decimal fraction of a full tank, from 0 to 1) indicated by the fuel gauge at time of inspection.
0.625
